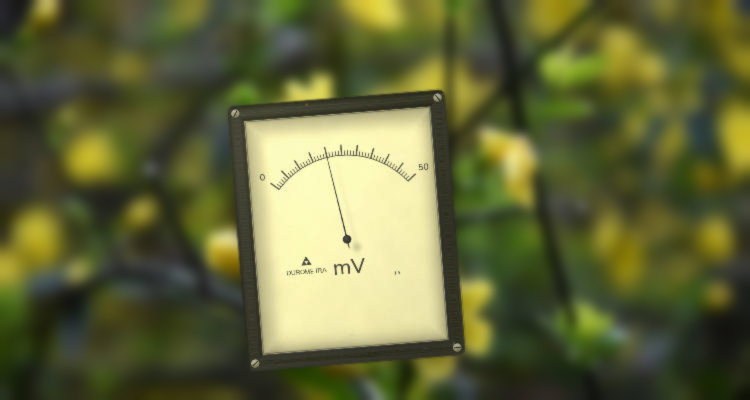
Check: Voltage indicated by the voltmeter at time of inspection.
20 mV
